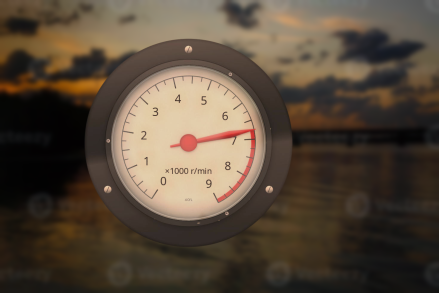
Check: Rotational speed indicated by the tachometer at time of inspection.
6750 rpm
